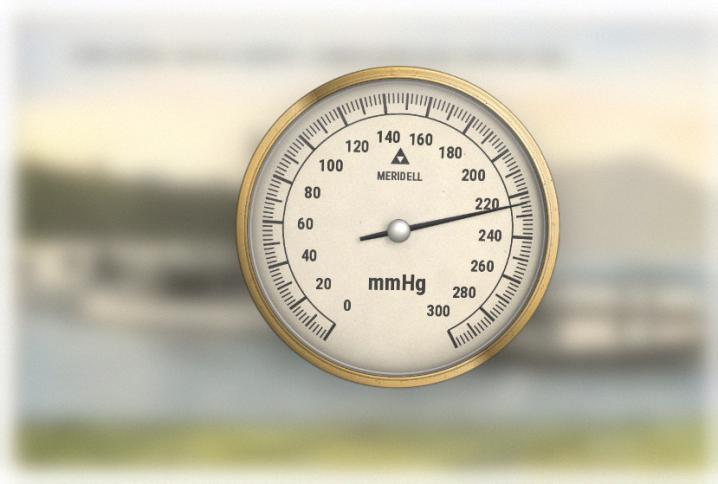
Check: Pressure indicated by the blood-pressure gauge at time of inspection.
224 mmHg
